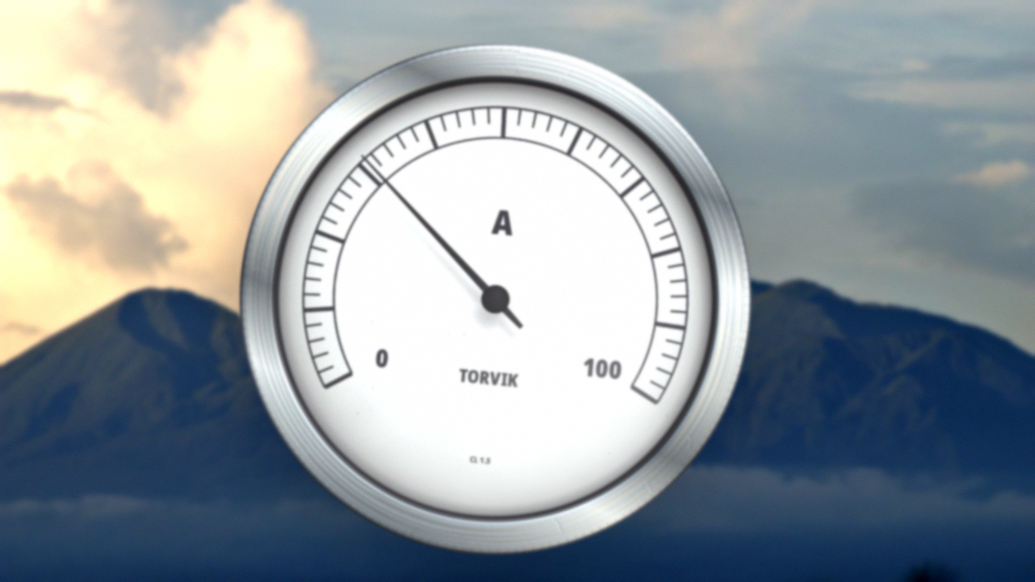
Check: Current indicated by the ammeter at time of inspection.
31 A
